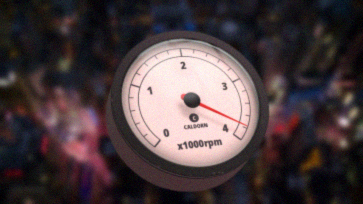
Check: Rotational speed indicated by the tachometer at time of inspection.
3800 rpm
